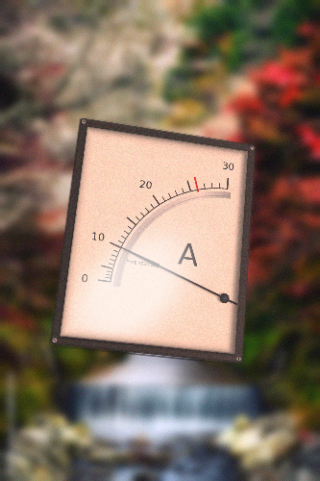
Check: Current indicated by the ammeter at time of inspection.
10 A
